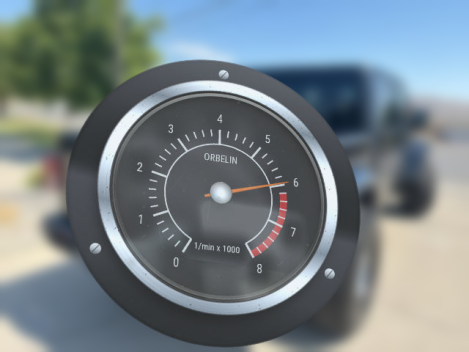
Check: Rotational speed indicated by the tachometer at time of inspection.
6000 rpm
